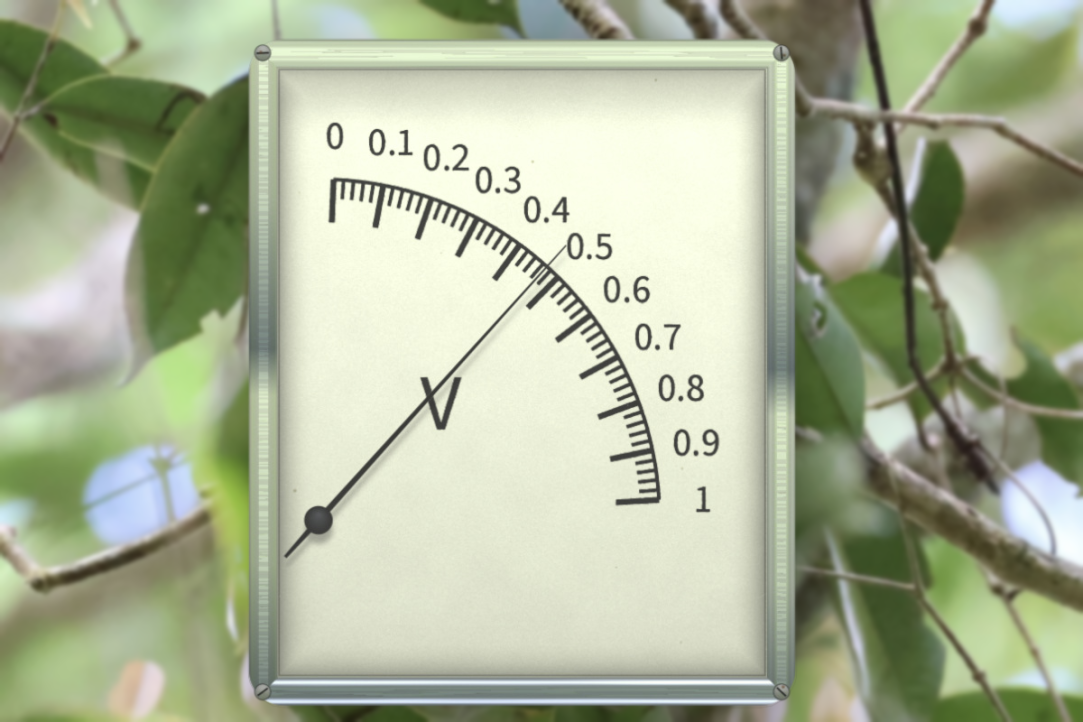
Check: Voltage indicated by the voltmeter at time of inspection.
0.47 V
